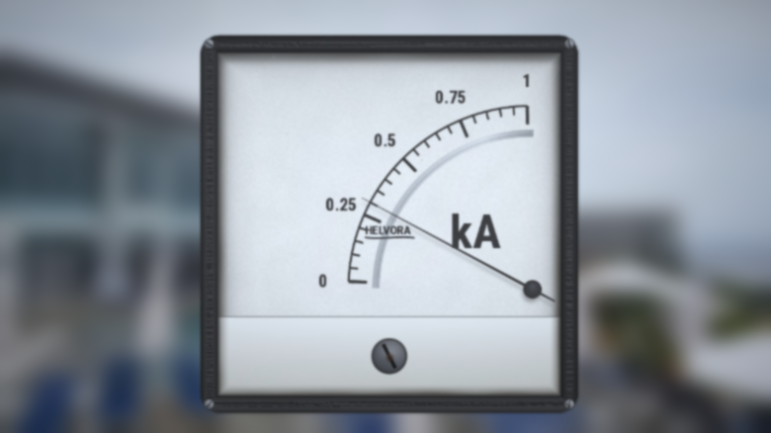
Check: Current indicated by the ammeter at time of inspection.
0.3 kA
